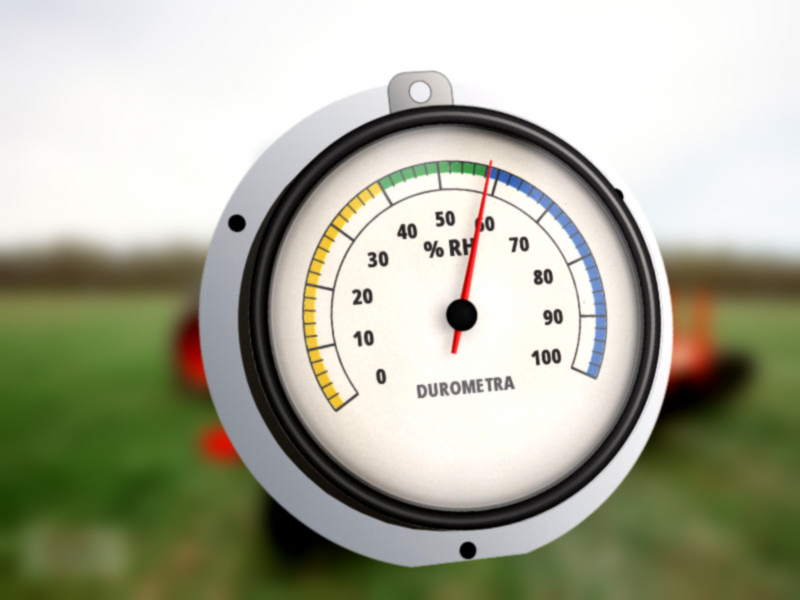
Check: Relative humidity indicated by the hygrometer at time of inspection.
58 %
